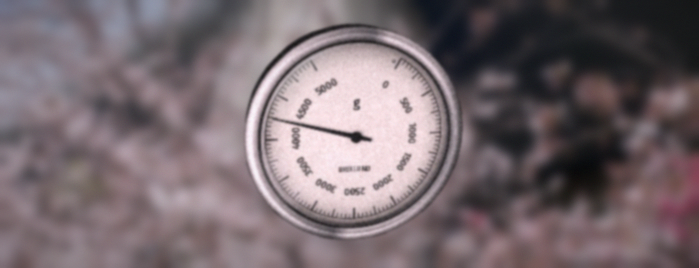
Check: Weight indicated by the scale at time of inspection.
4250 g
